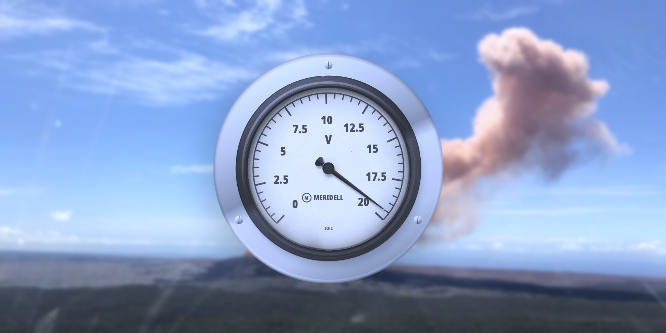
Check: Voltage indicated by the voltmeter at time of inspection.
19.5 V
